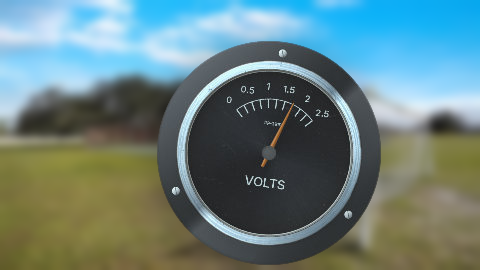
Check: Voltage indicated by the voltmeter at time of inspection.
1.75 V
